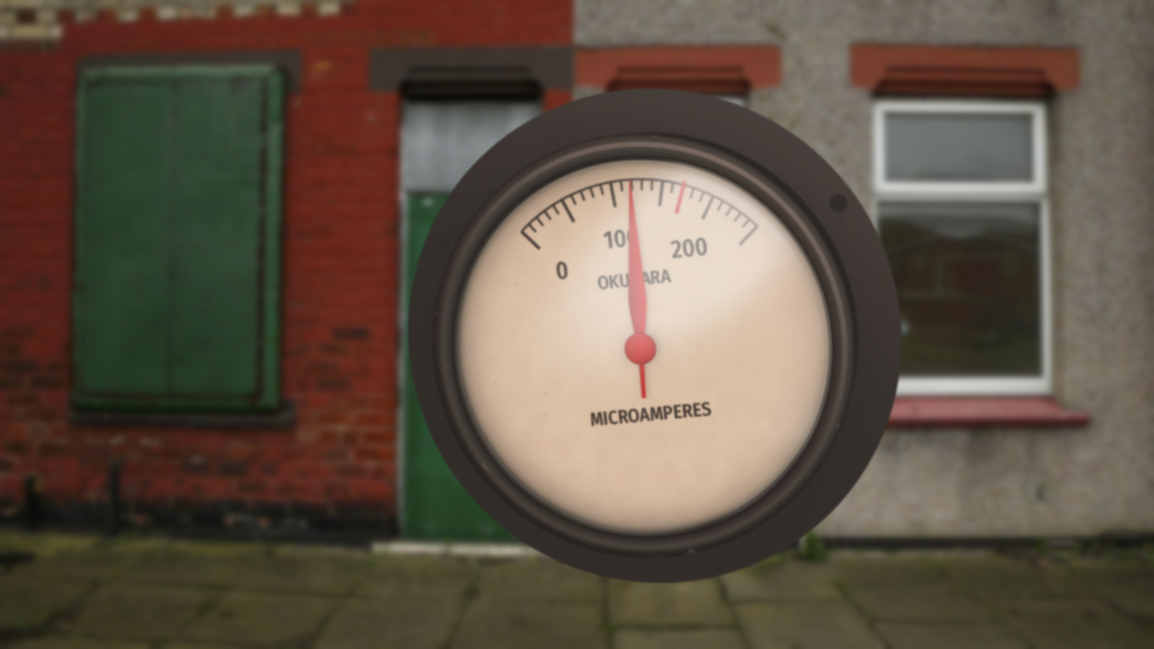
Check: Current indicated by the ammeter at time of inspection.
120 µA
